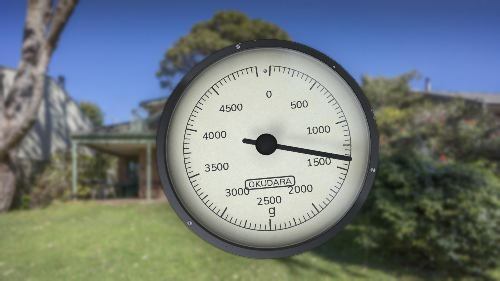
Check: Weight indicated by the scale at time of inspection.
1400 g
